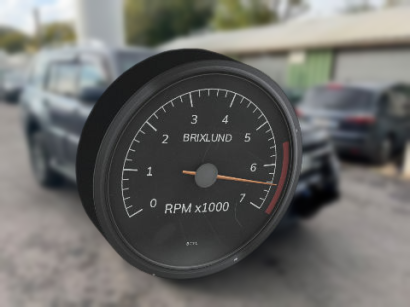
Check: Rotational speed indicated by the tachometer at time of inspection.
6400 rpm
